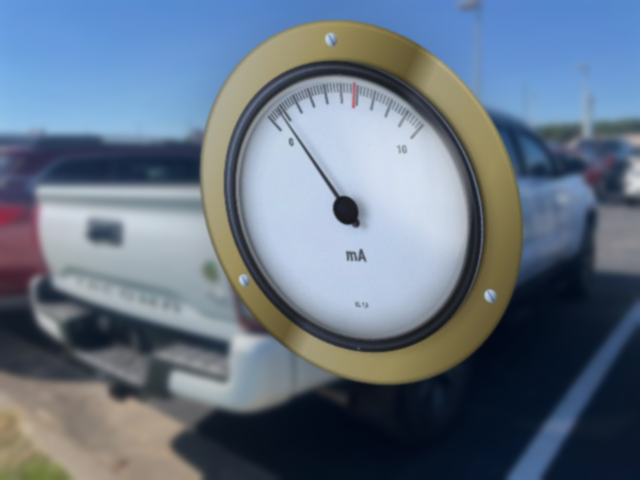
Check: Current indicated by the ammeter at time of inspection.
1 mA
